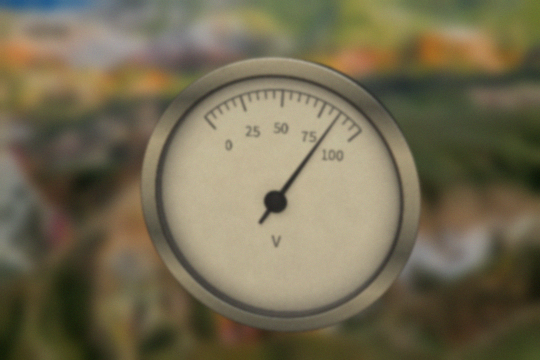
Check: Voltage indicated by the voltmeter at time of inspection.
85 V
